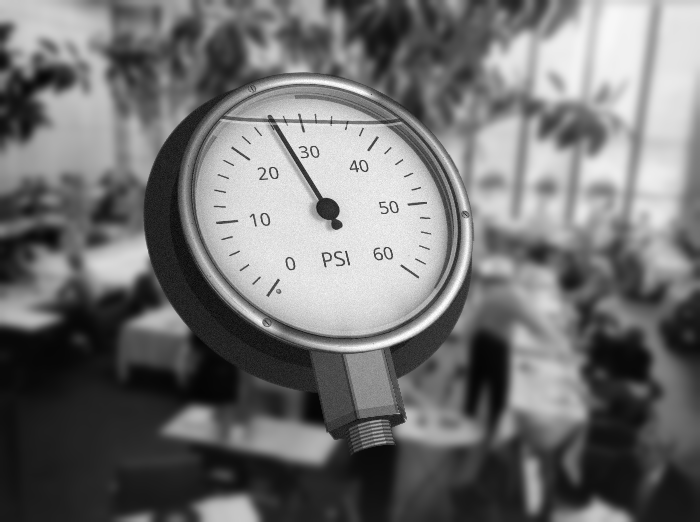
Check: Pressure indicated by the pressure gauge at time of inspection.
26 psi
